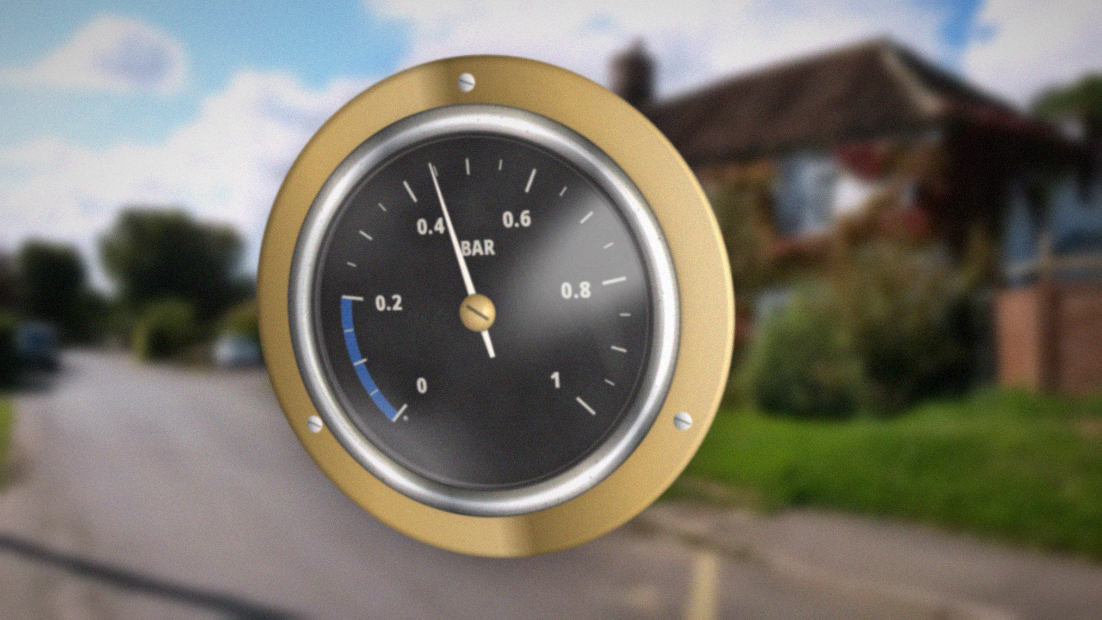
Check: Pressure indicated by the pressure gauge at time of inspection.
0.45 bar
